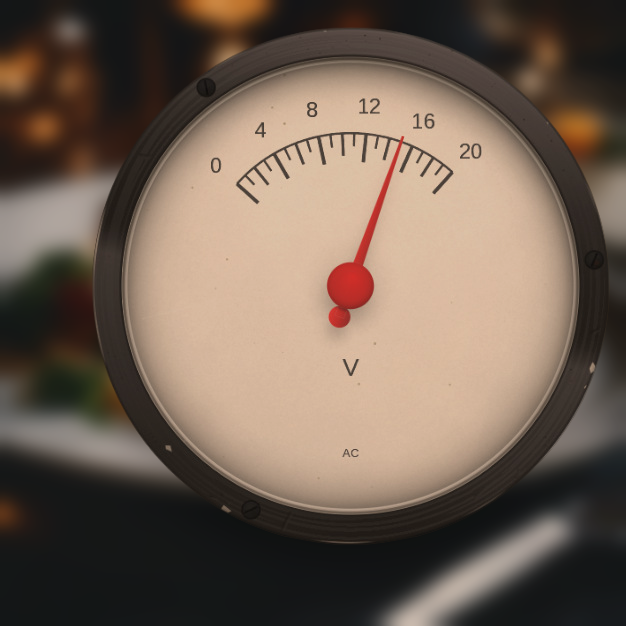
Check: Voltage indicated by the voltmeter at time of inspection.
15 V
